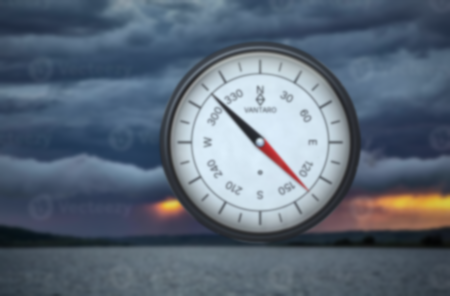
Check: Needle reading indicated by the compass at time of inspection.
135 °
